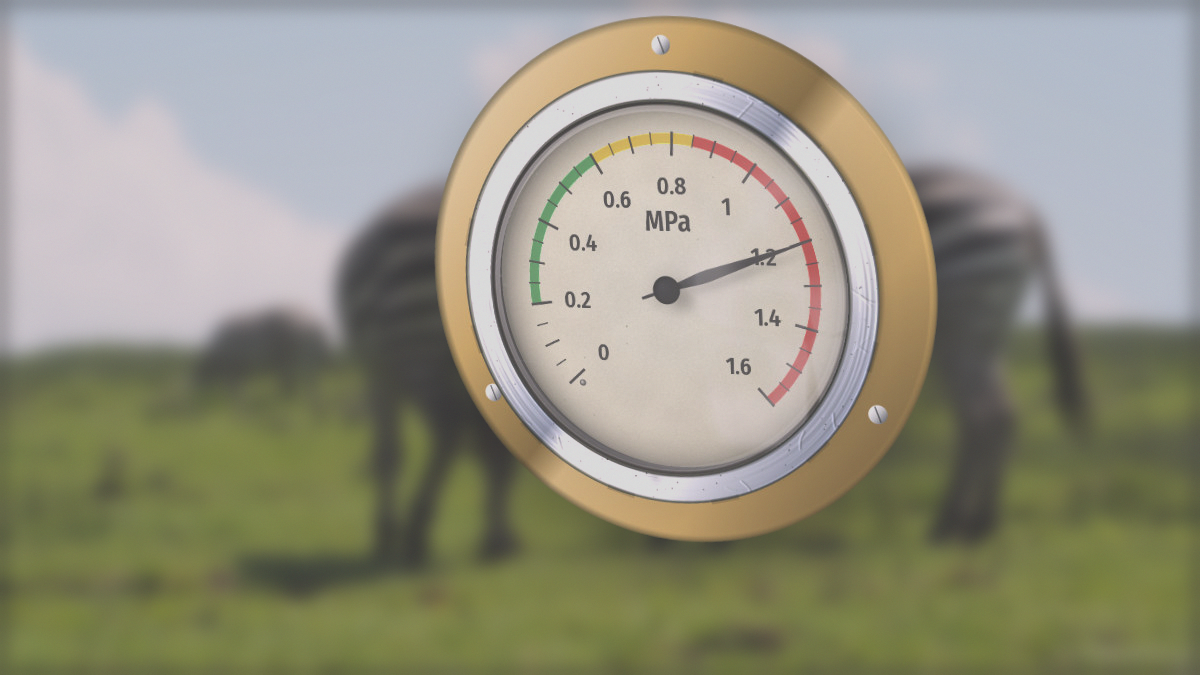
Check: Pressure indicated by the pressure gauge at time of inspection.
1.2 MPa
